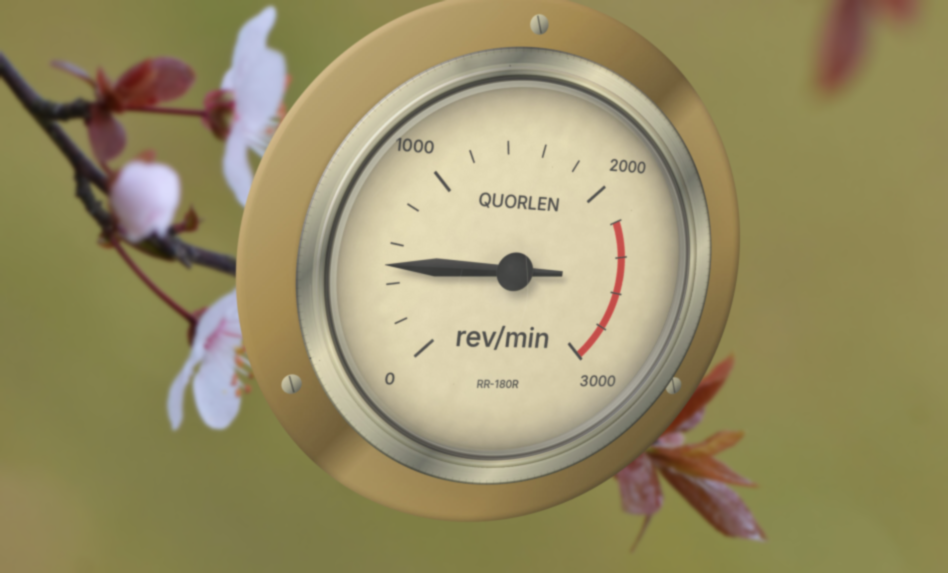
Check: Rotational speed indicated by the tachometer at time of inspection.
500 rpm
